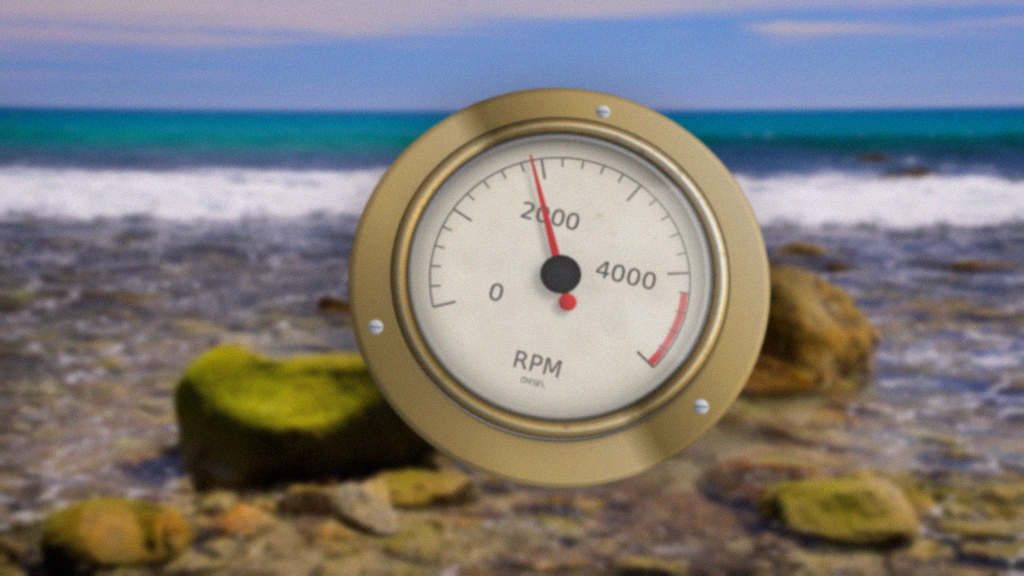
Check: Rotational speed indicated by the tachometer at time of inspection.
1900 rpm
